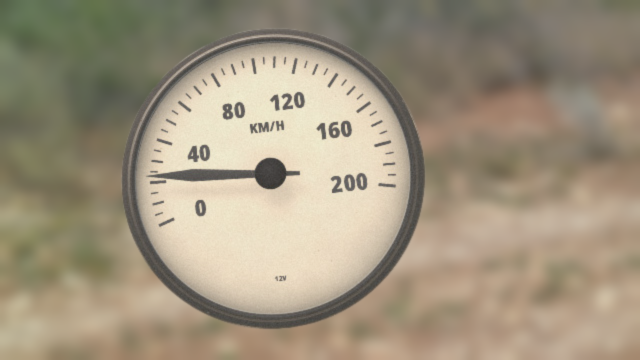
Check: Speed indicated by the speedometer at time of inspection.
22.5 km/h
